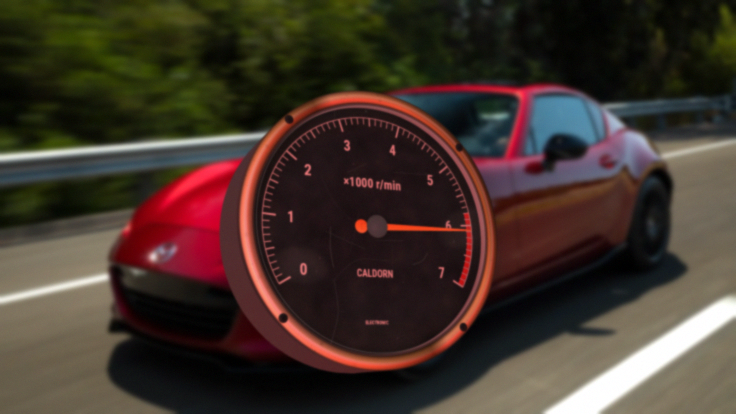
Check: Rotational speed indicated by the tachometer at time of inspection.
6100 rpm
